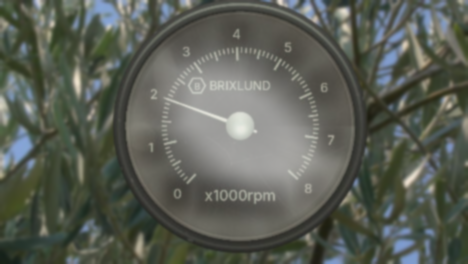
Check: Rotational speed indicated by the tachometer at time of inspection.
2000 rpm
